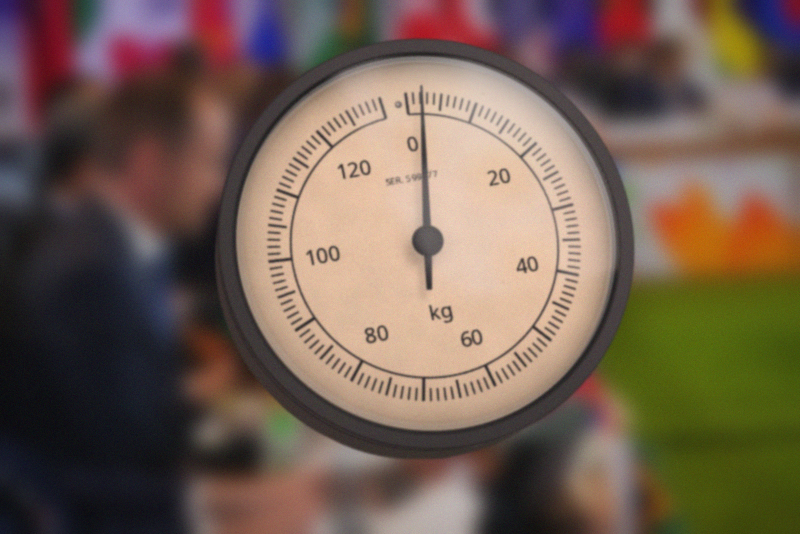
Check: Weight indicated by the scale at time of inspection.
2 kg
